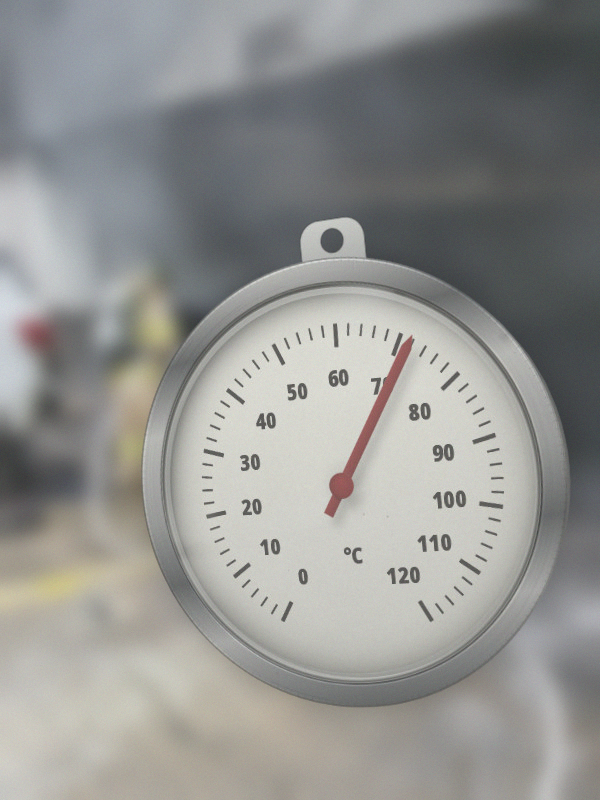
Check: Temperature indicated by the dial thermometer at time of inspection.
72 °C
